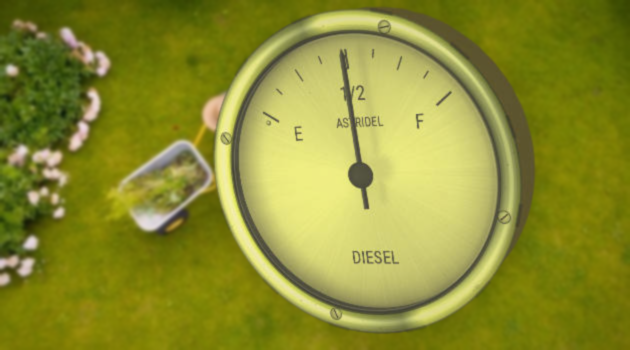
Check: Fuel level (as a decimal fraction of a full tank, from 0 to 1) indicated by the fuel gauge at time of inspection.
0.5
